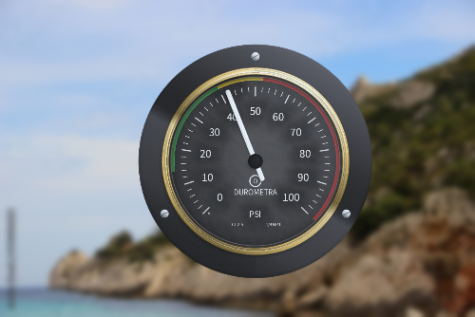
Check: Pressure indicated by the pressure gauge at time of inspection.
42 psi
